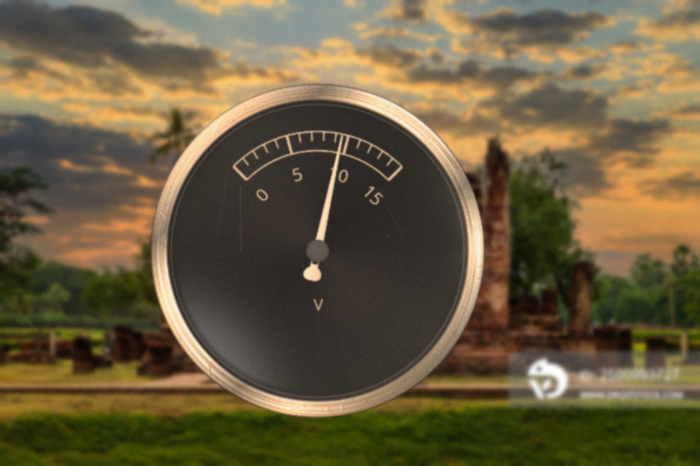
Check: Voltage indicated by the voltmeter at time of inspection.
9.5 V
